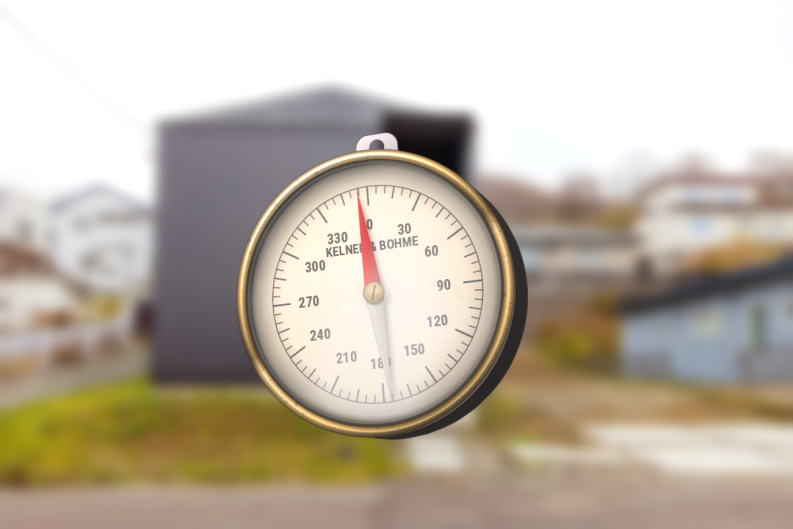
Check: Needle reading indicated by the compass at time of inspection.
355 °
